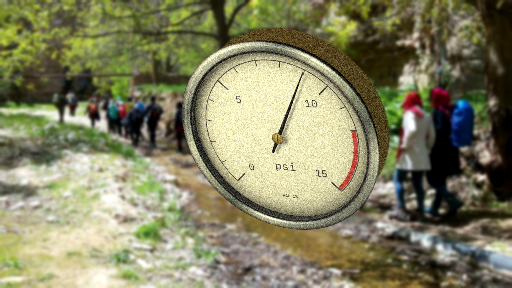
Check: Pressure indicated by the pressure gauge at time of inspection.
9 psi
